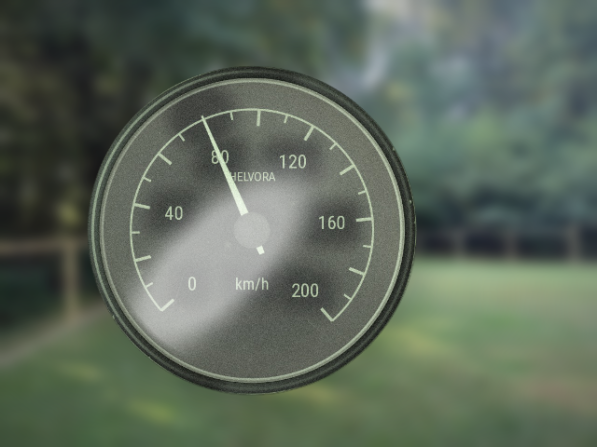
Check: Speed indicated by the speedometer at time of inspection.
80 km/h
